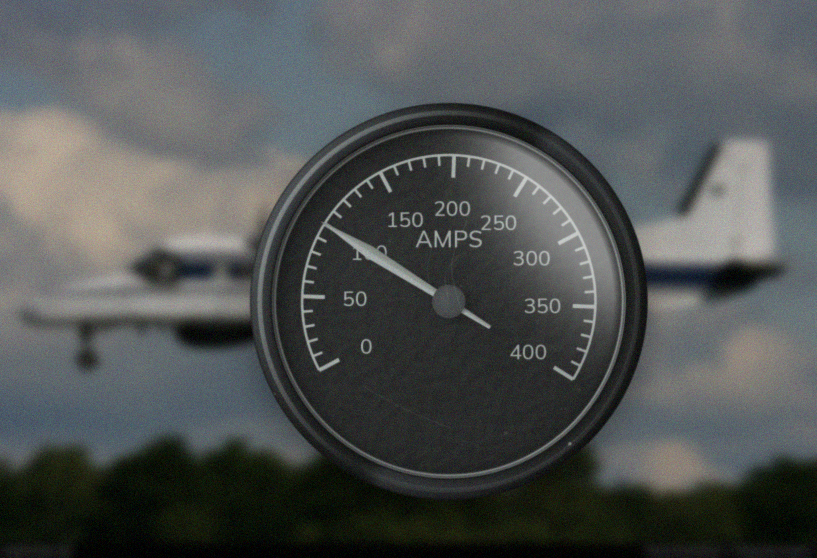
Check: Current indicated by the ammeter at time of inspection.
100 A
